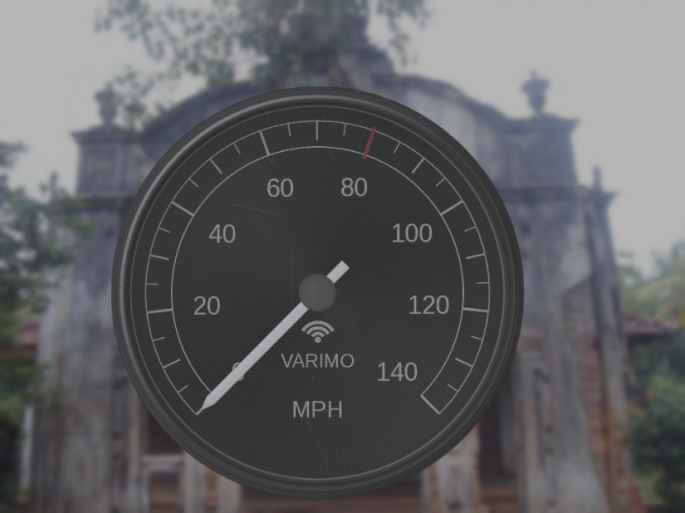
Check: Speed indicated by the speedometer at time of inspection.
0 mph
